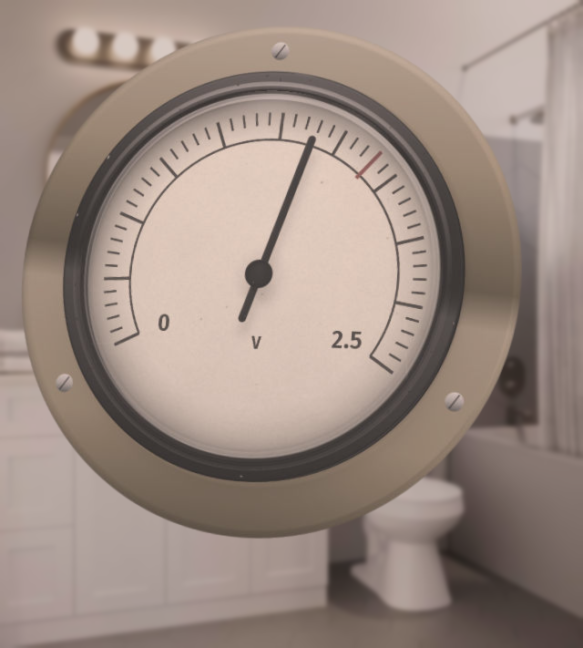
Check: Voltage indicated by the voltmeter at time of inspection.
1.4 V
